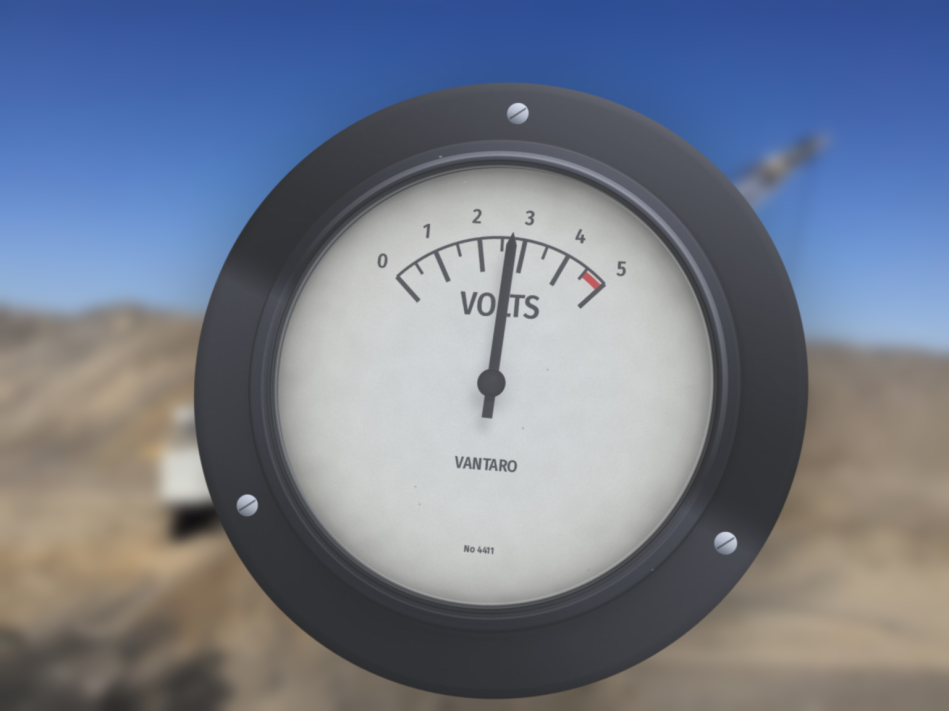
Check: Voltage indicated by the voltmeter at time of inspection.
2.75 V
